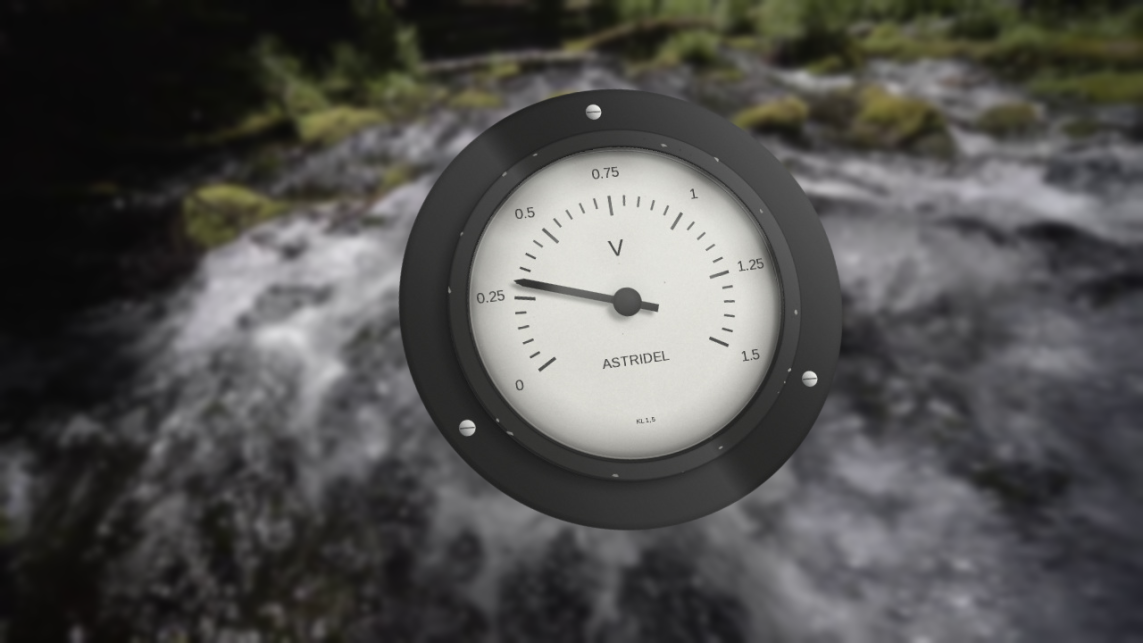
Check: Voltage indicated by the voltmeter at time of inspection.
0.3 V
